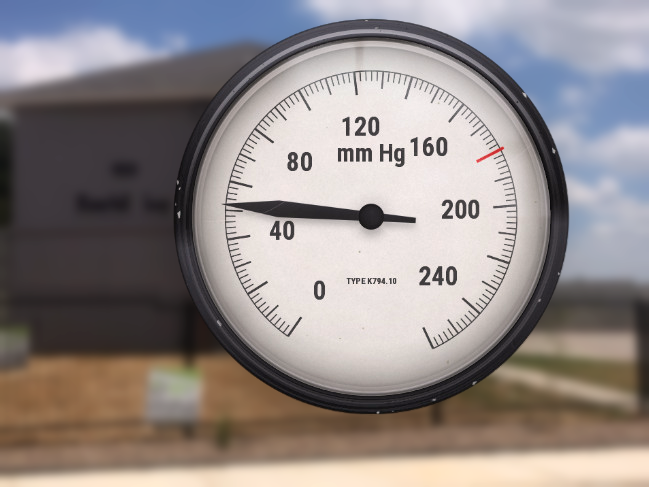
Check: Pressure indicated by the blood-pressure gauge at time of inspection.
52 mmHg
